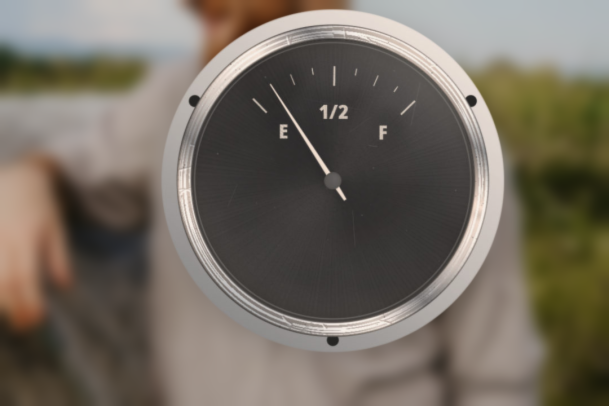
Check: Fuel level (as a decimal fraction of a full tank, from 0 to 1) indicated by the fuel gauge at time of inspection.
0.125
